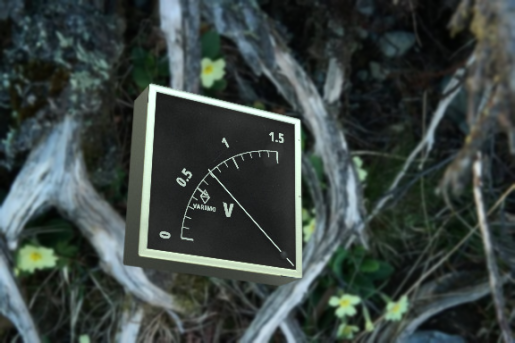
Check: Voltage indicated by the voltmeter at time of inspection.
0.7 V
